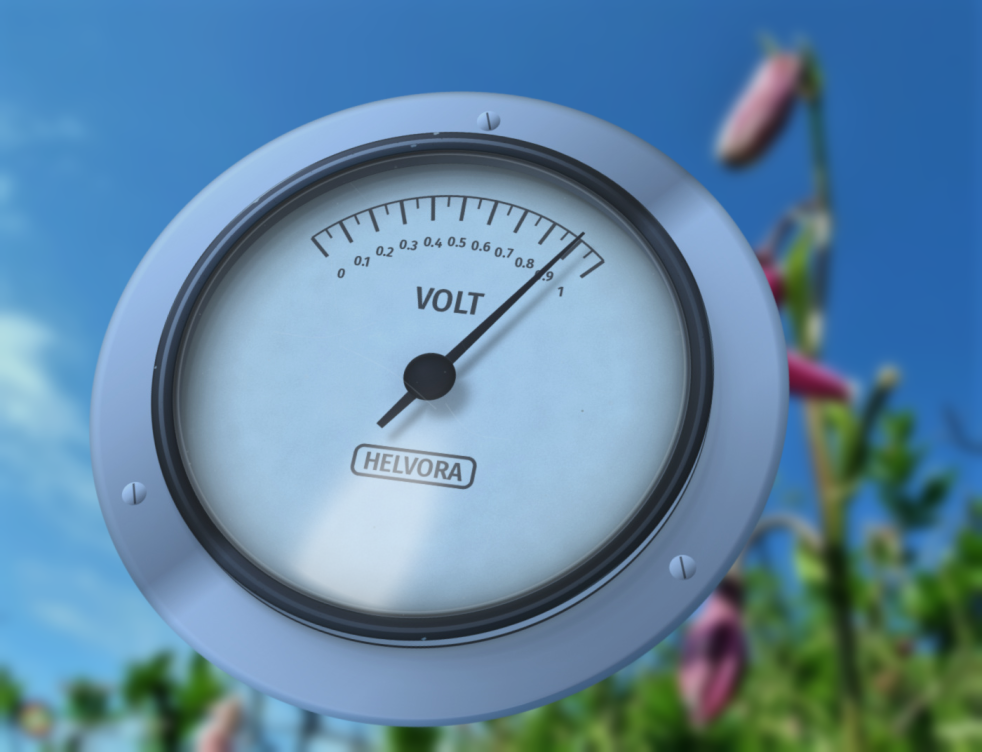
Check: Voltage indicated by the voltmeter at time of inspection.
0.9 V
